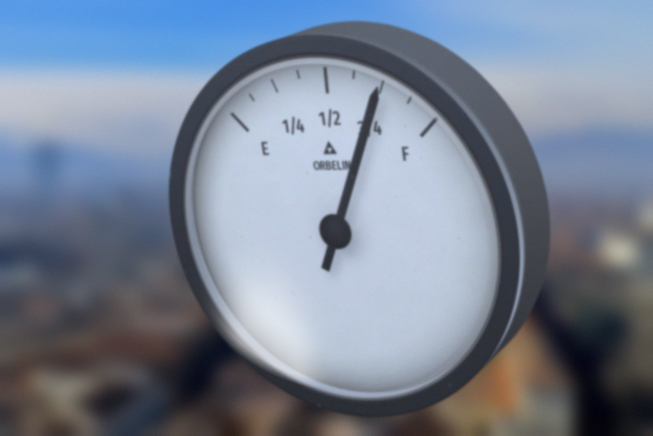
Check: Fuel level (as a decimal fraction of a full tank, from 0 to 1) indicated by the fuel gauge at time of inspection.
0.75
